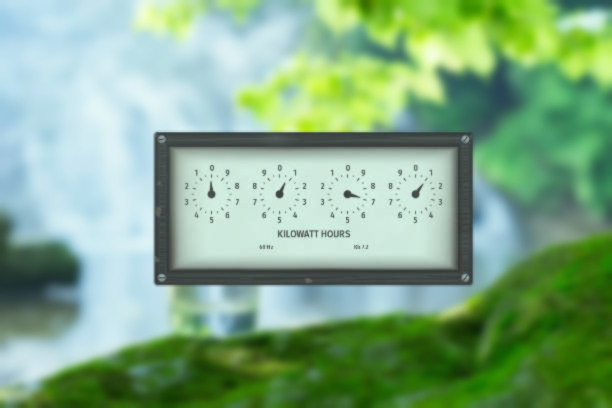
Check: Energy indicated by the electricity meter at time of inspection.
71 kWh
